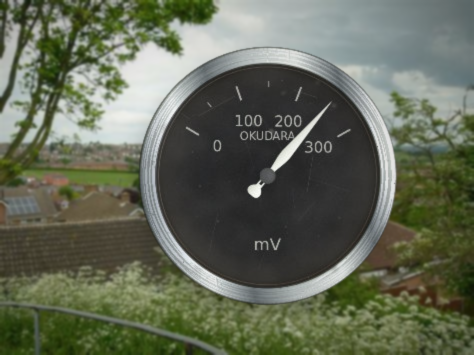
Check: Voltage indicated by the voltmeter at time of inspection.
250 mV
